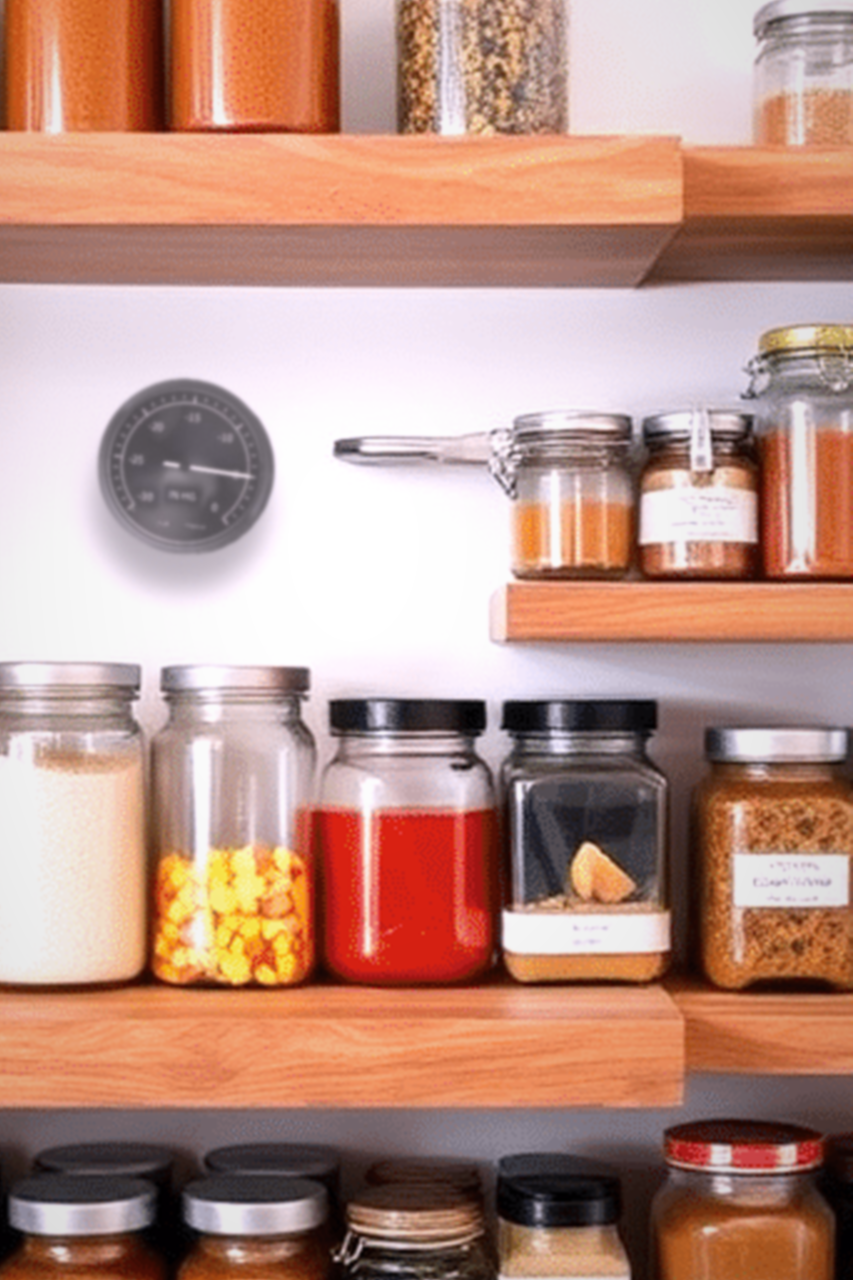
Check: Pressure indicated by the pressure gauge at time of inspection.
-5 inHg
